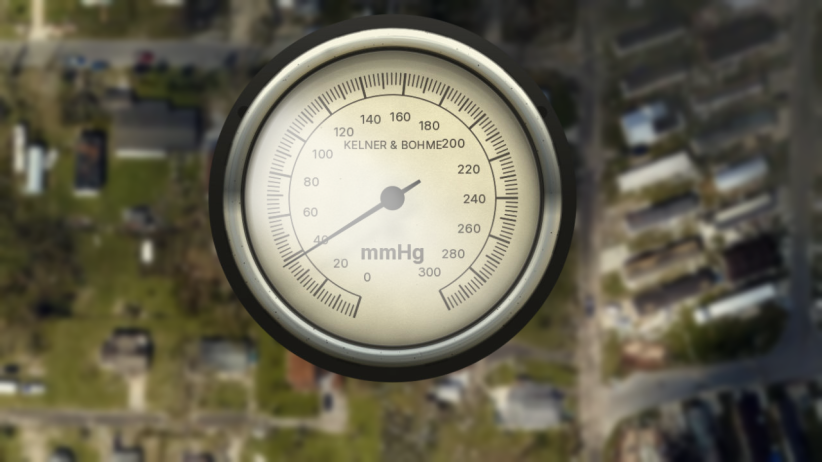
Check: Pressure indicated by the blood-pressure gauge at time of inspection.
38 mmHg
